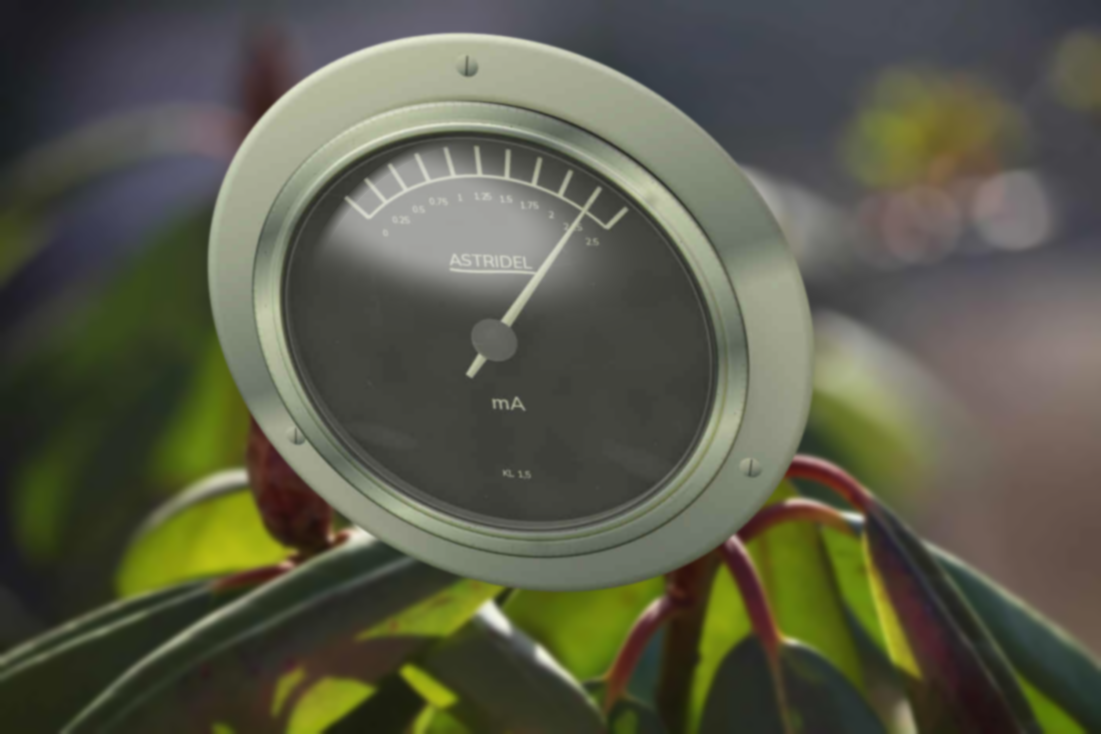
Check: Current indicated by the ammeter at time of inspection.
2.25 mA
